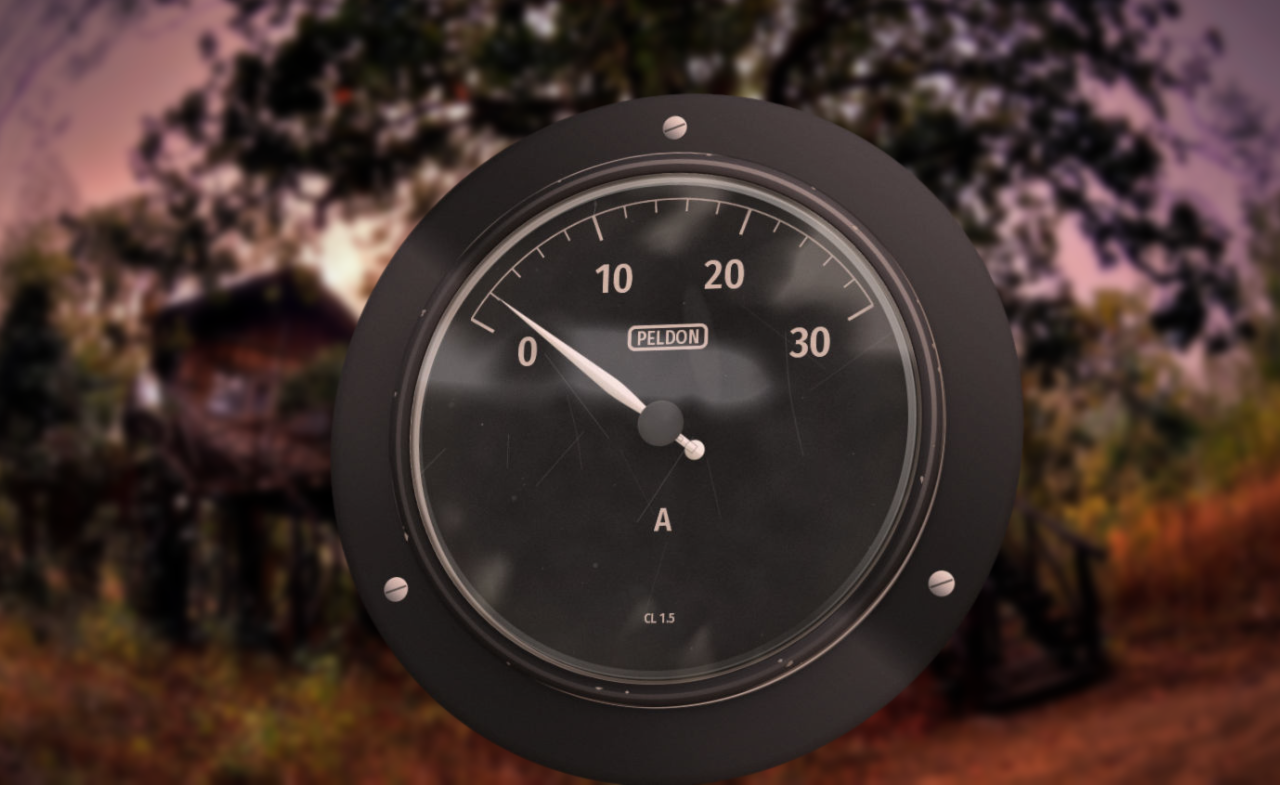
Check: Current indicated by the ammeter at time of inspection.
2 A
